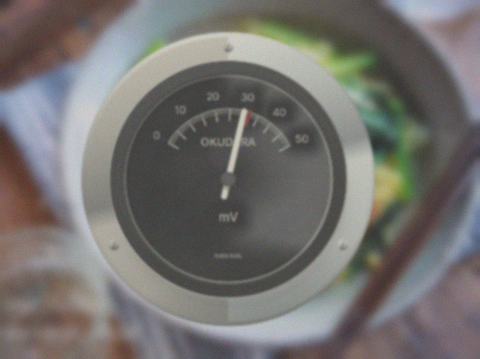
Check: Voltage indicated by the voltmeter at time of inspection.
30 mV
